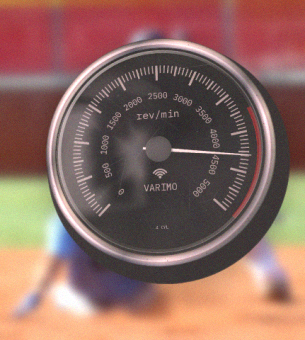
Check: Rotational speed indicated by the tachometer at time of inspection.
4300 rpm
